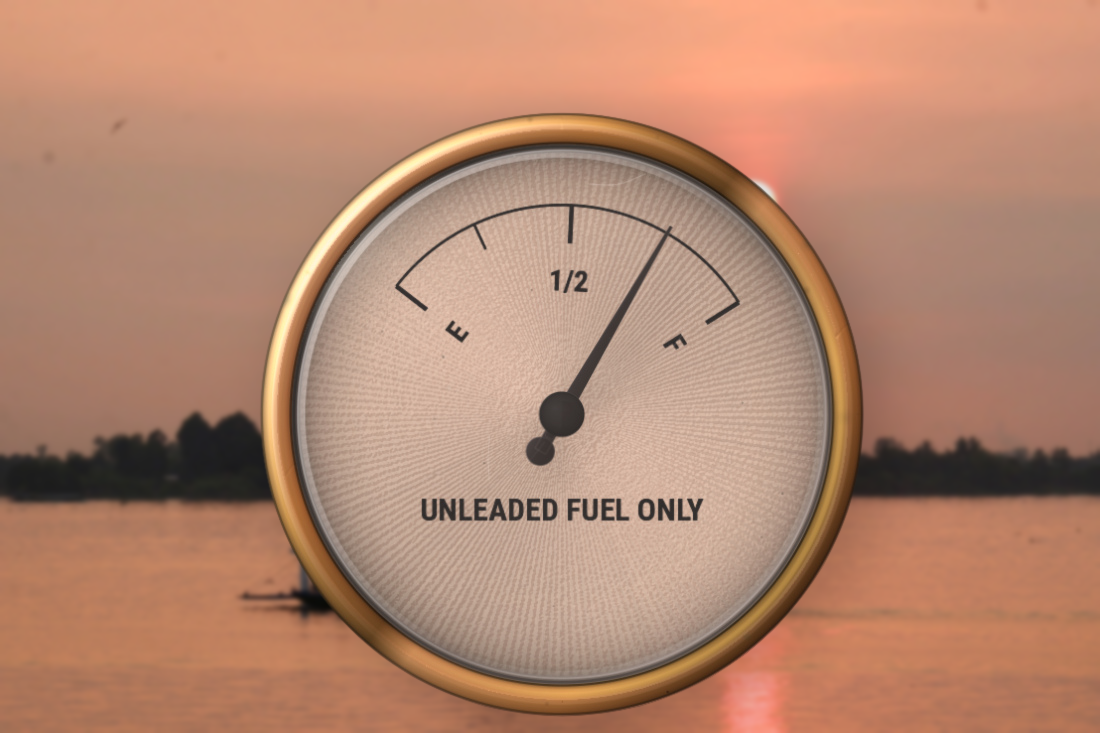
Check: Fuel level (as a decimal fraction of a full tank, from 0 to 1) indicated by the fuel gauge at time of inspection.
0.75
